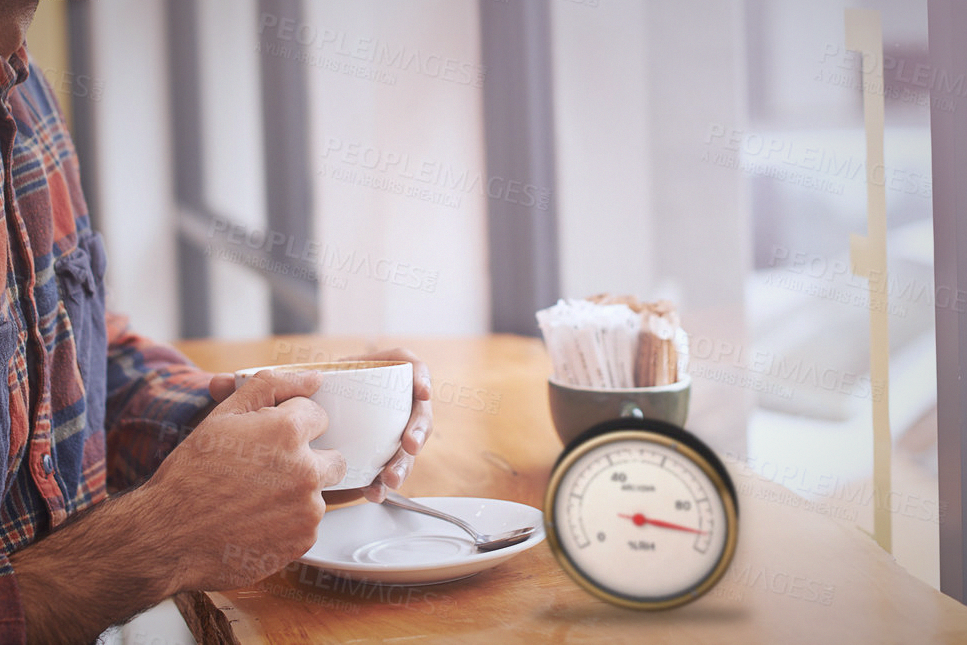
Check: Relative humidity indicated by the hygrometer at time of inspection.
92 %
